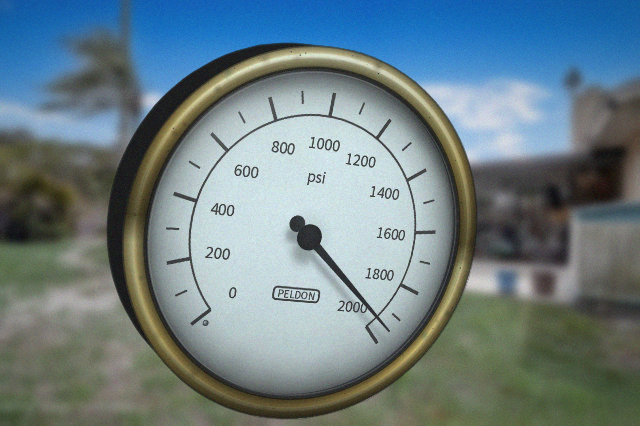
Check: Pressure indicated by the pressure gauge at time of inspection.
1950 psi
